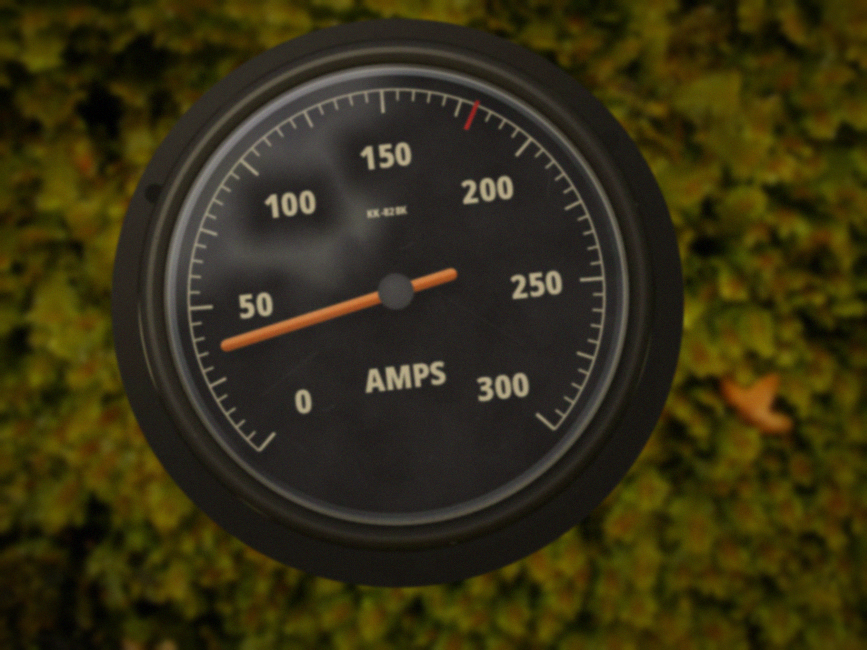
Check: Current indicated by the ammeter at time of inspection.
35 A
